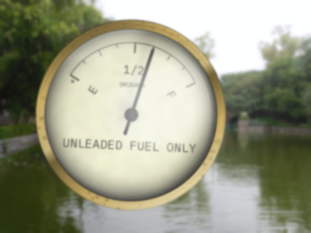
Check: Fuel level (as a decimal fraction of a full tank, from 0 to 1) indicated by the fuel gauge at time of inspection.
0.625
